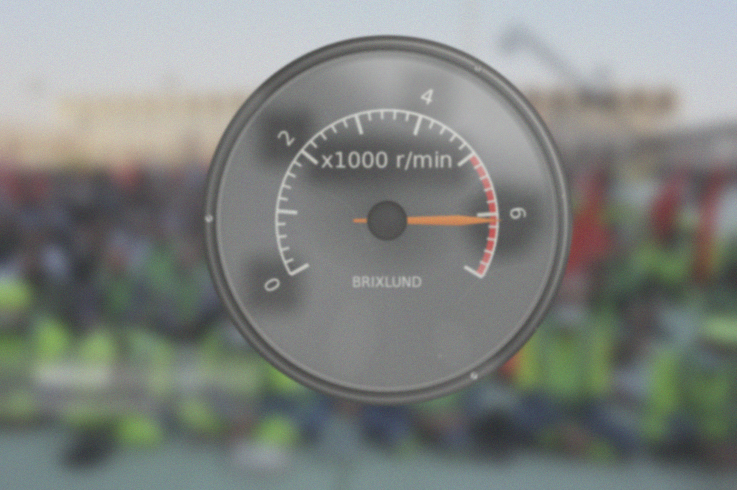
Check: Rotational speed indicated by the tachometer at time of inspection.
6100 rpm
